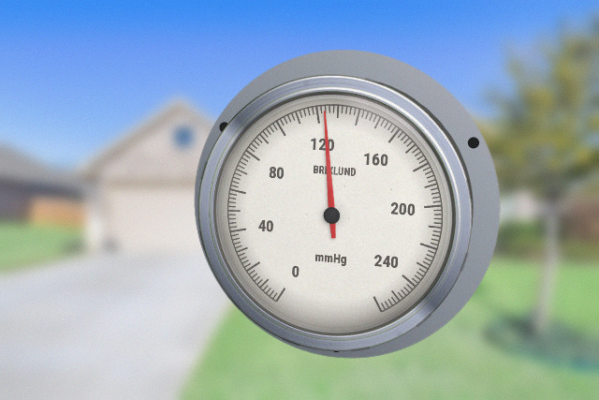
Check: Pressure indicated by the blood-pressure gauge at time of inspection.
124 mmHg
